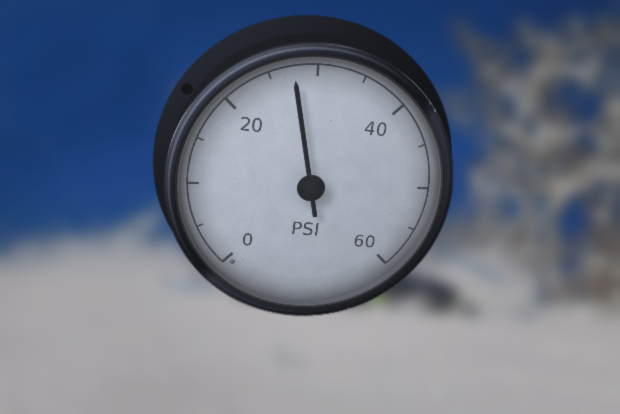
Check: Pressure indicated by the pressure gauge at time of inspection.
27.5 psi
